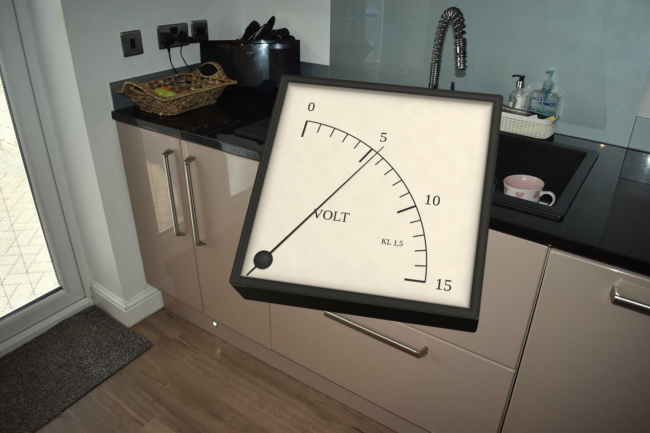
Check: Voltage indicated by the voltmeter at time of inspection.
5.5 V
